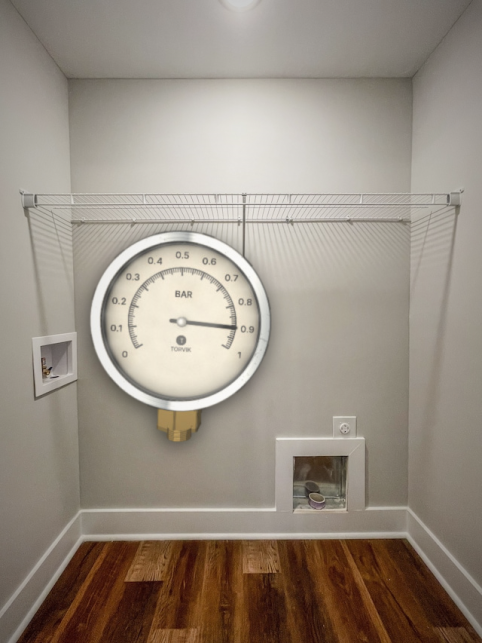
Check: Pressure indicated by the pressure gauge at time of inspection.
0.9 bar
